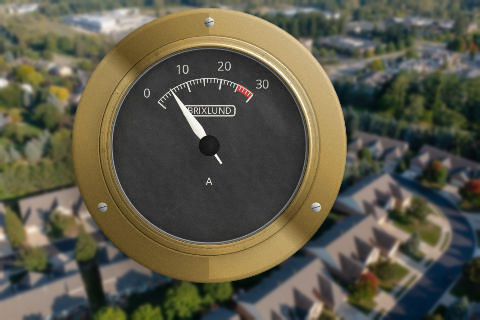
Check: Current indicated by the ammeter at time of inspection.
5 A
